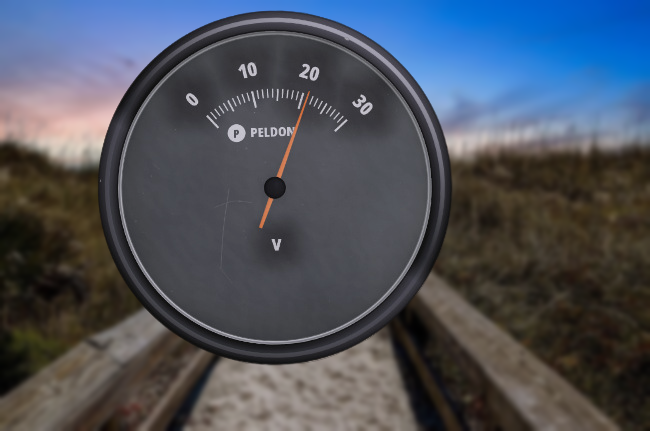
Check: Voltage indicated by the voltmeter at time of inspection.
21 V
